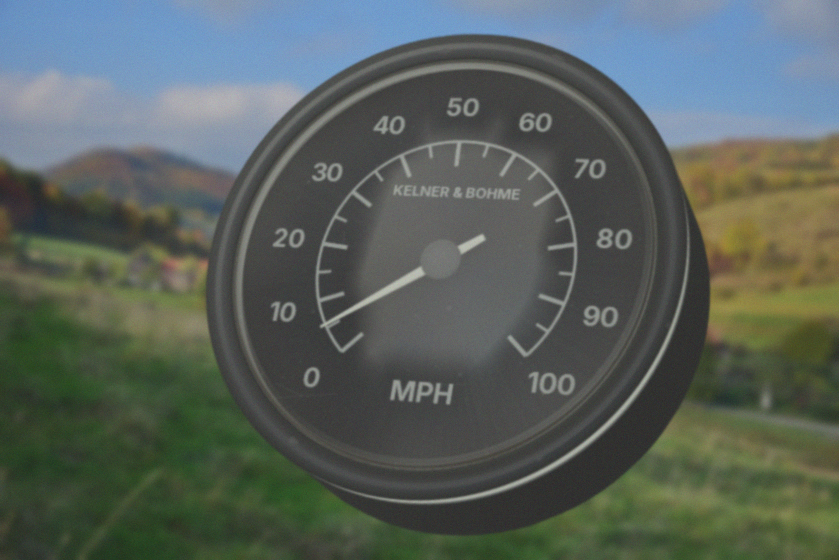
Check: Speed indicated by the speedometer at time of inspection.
5 mph
